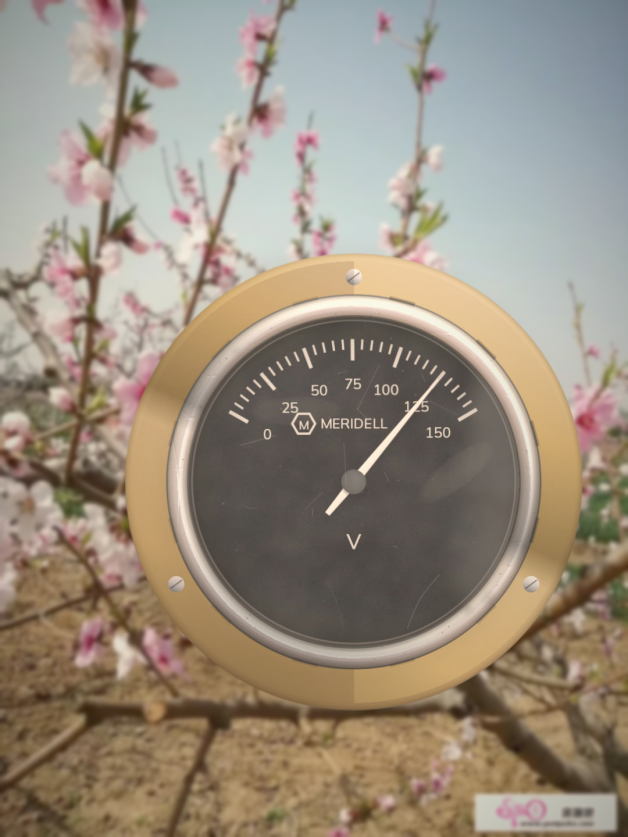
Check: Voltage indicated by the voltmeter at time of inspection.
125 V
